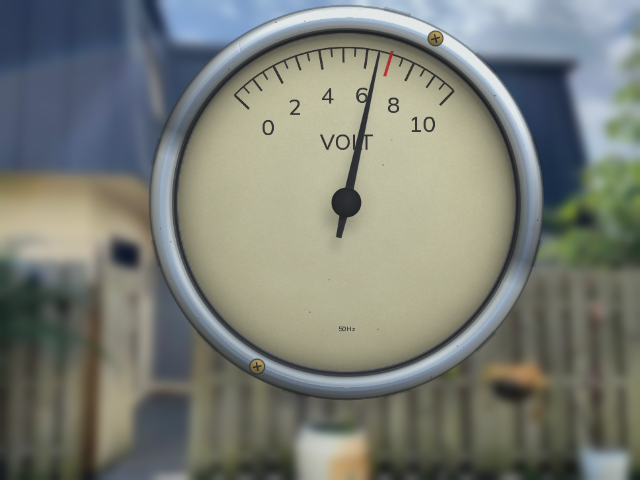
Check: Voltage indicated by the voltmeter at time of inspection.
6.5 V
